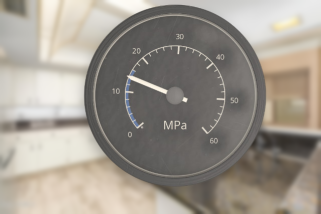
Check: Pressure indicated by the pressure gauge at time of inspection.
14 MPa
